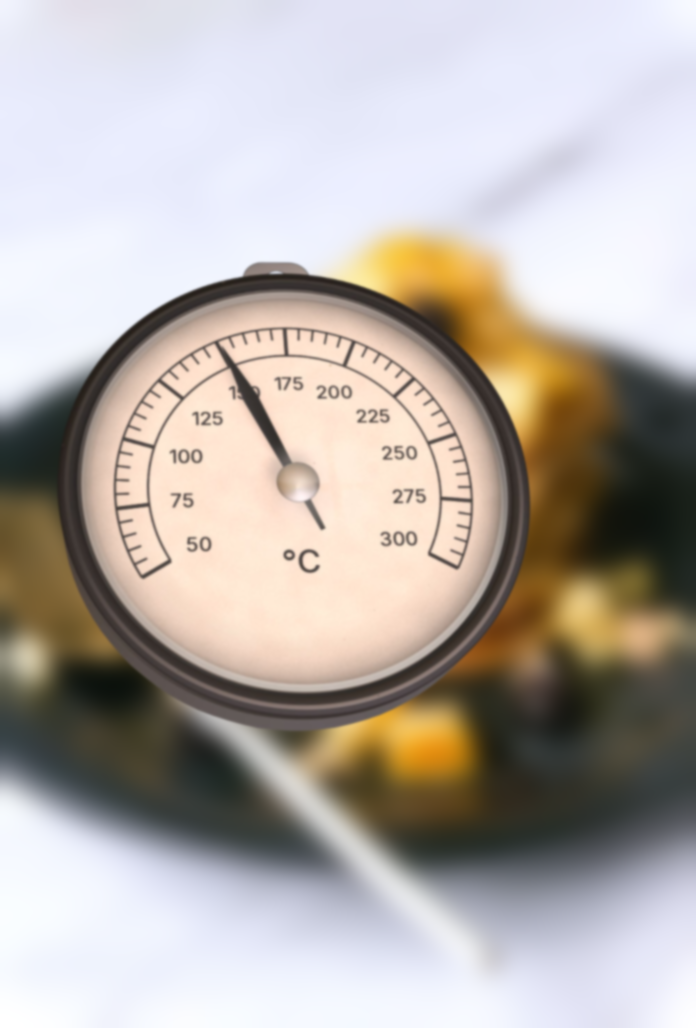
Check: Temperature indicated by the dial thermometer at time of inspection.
150 °C
